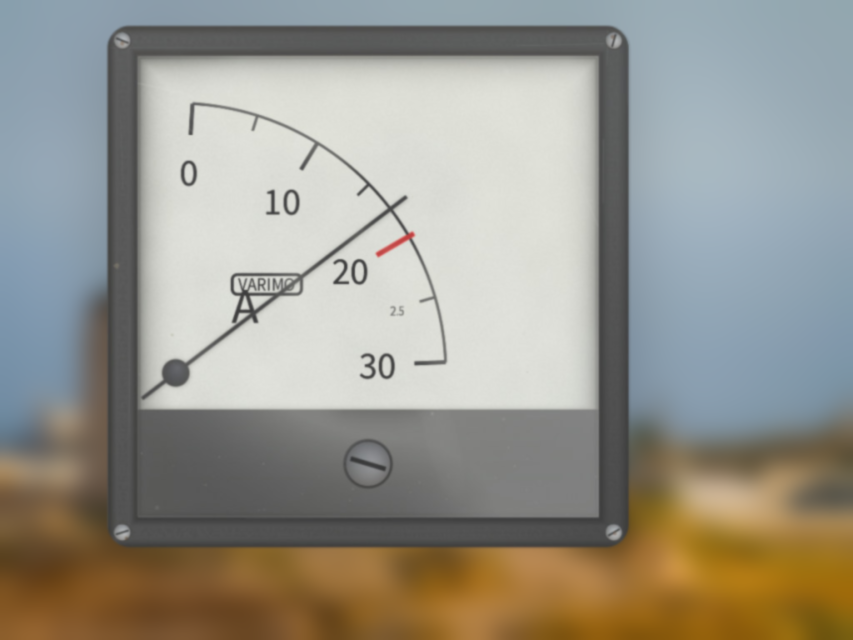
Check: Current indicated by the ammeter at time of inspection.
17.5 A
